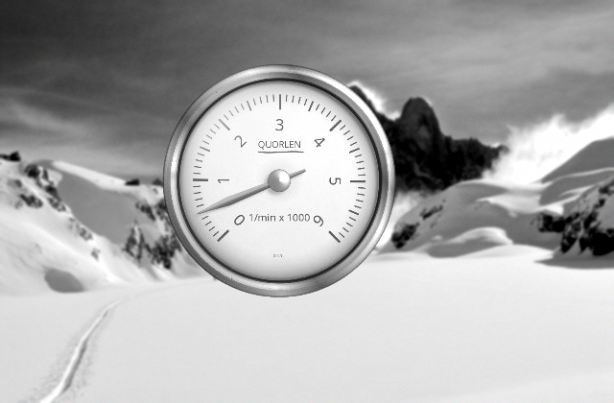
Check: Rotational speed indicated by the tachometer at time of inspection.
500 rpm
